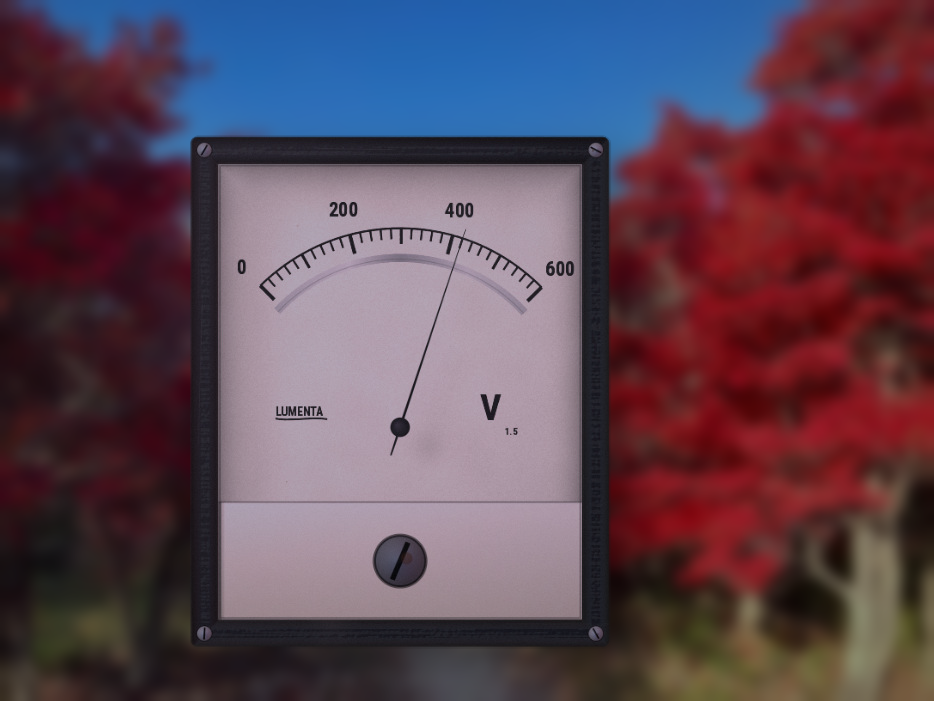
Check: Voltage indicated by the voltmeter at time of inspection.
420 V
